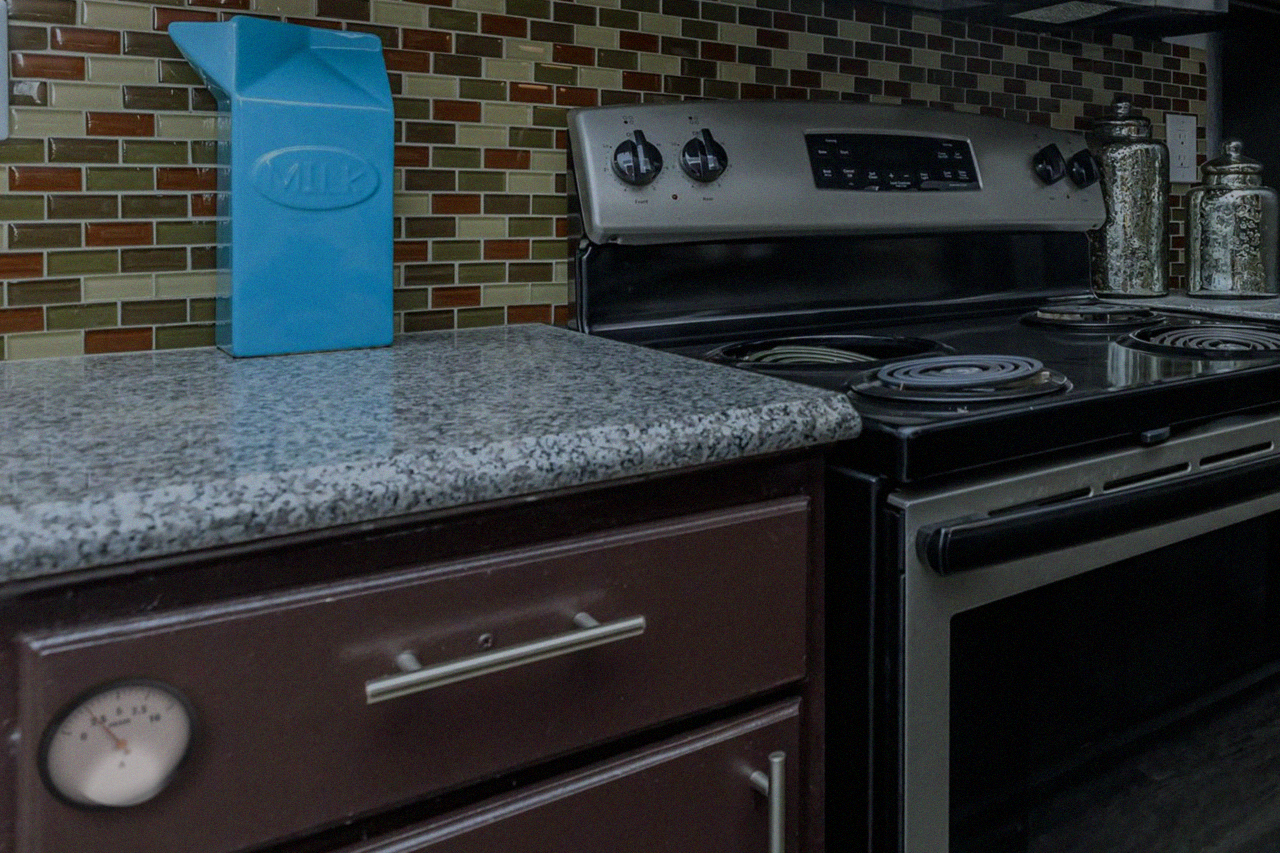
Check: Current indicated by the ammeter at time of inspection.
2.5 A
